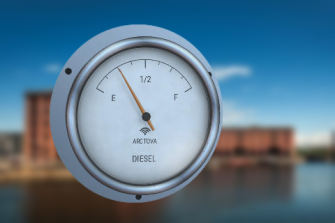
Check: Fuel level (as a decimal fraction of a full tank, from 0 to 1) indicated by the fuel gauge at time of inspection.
0.25
